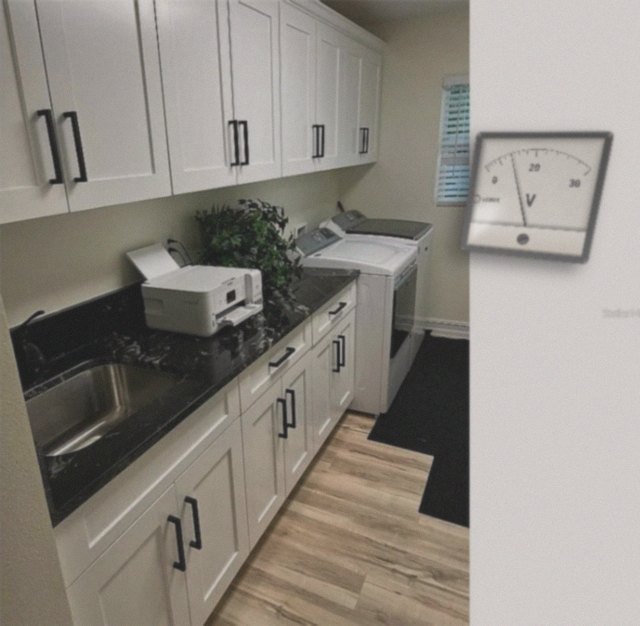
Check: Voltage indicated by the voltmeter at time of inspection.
14 V
